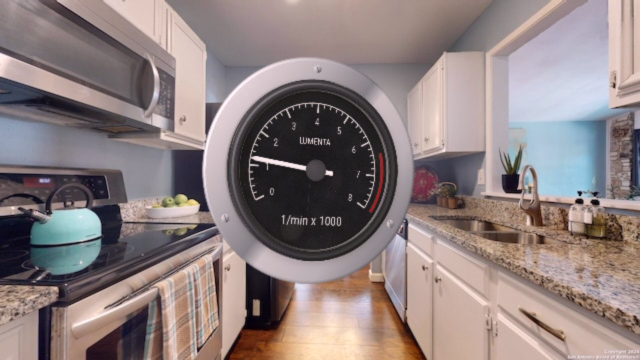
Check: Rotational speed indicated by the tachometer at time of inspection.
1200 rpm
